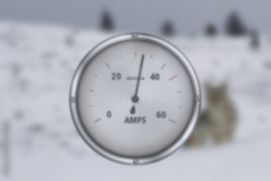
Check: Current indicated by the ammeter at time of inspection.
32.5 A
